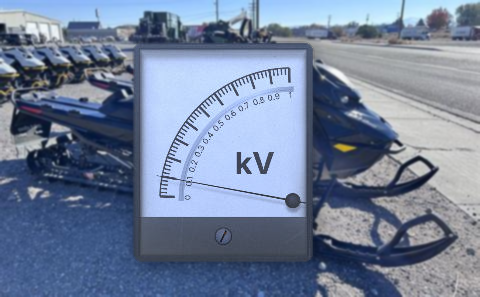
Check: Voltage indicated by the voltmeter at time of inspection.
0.1 kV
